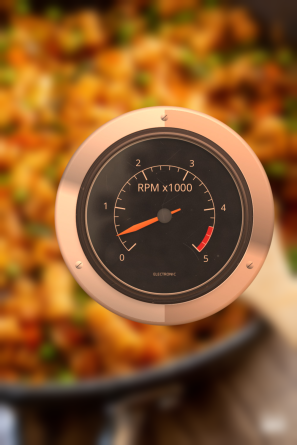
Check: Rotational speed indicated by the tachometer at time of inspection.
400 rpm
